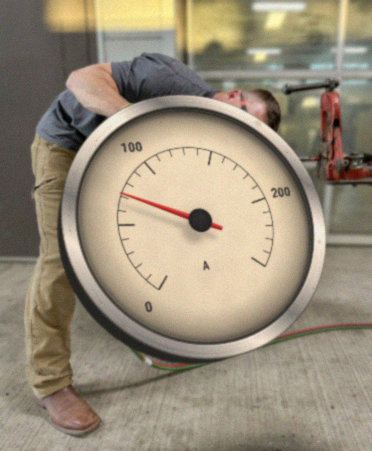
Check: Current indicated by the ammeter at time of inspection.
70 A
